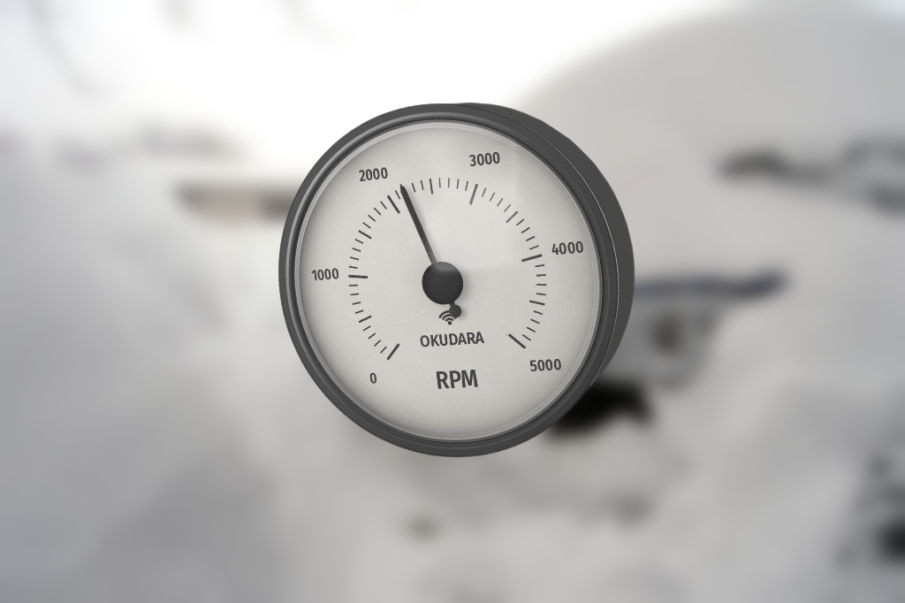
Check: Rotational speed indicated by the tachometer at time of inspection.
2200 rpm
